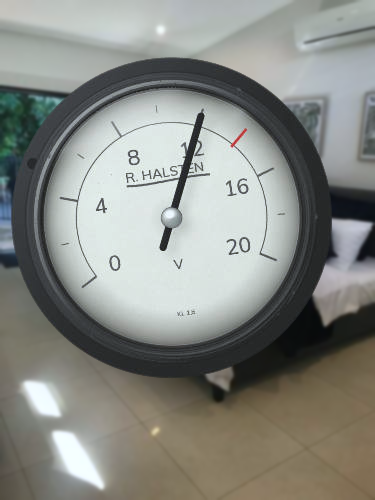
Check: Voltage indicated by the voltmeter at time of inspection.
12 V
